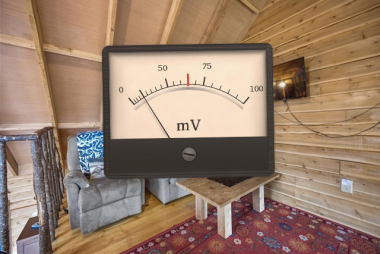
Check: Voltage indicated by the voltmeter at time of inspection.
25 mV
